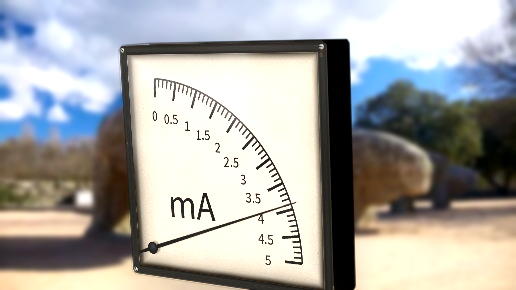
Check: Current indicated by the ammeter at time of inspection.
3.9 mA
